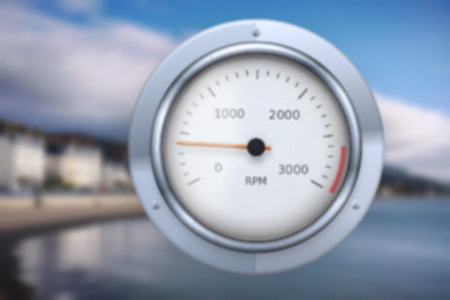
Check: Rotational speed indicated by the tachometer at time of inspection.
400 rpm
